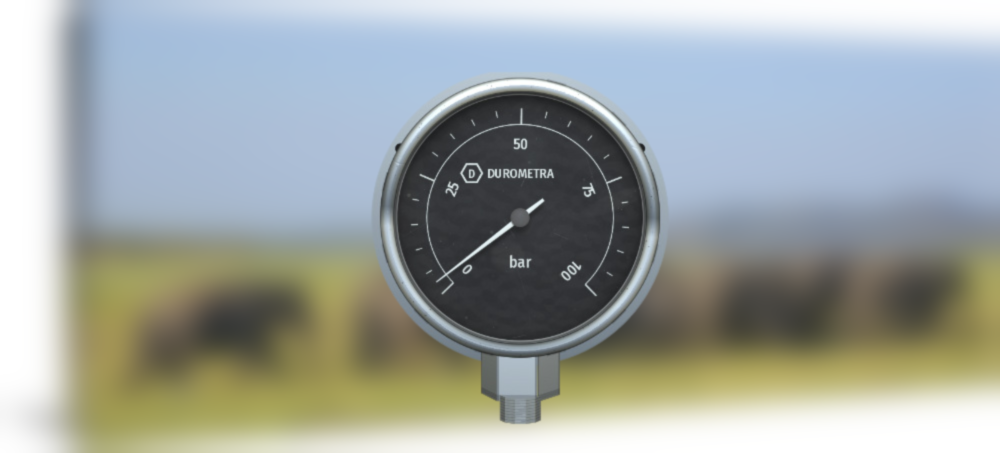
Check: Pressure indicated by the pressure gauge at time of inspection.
2.5 bar
